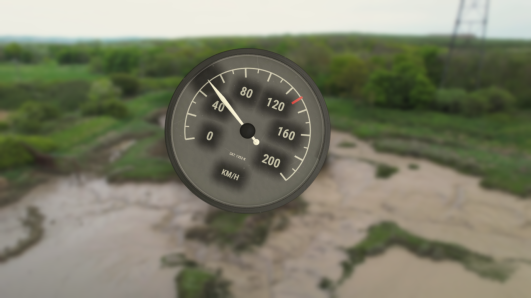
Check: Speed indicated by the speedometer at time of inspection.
50 km/h
